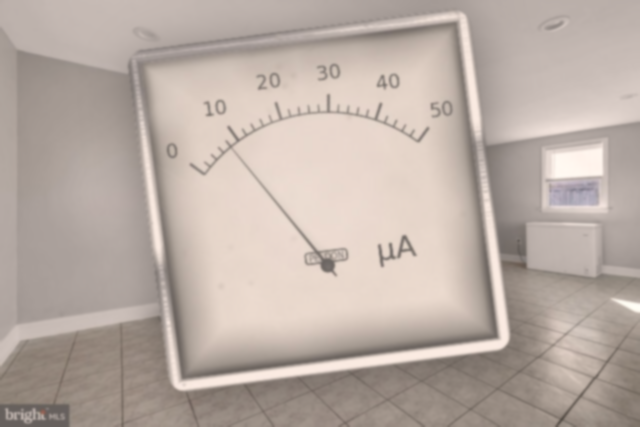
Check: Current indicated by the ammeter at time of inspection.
8 µA
